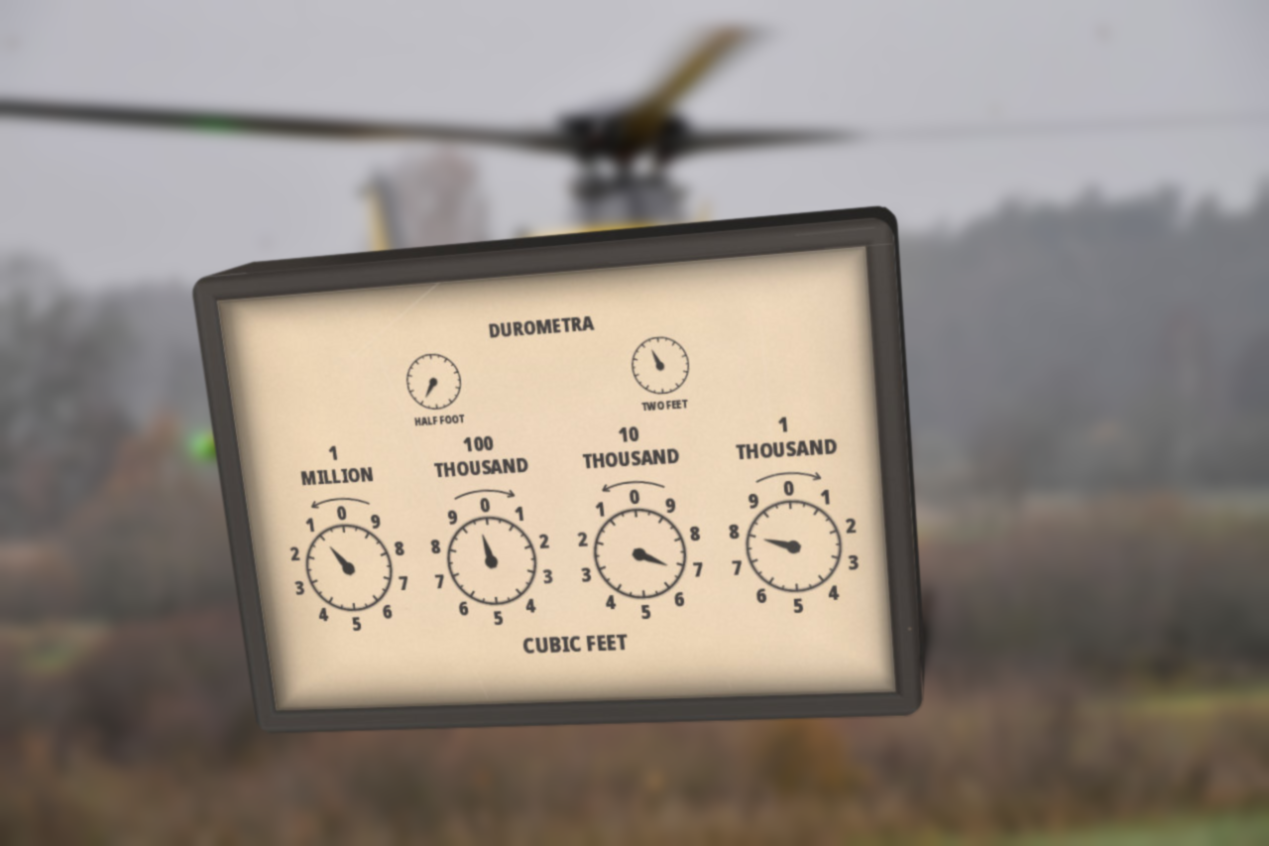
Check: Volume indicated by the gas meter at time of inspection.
96800 ft³
